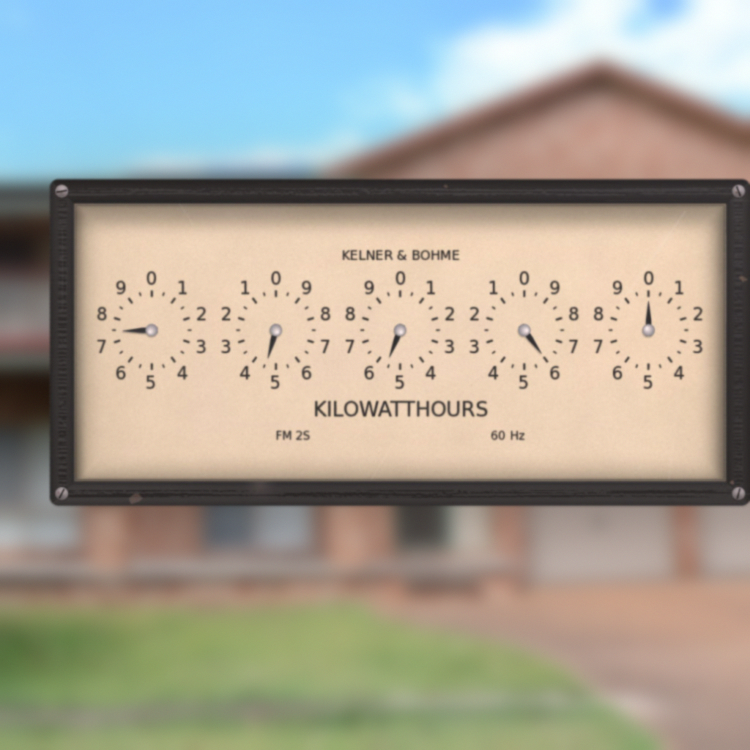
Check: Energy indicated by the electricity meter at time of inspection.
74560 kWh
